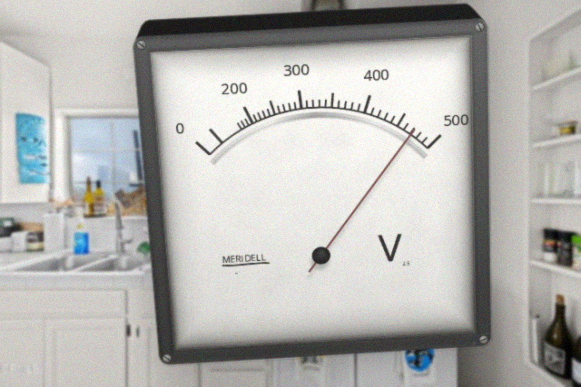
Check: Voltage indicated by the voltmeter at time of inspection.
470 V
